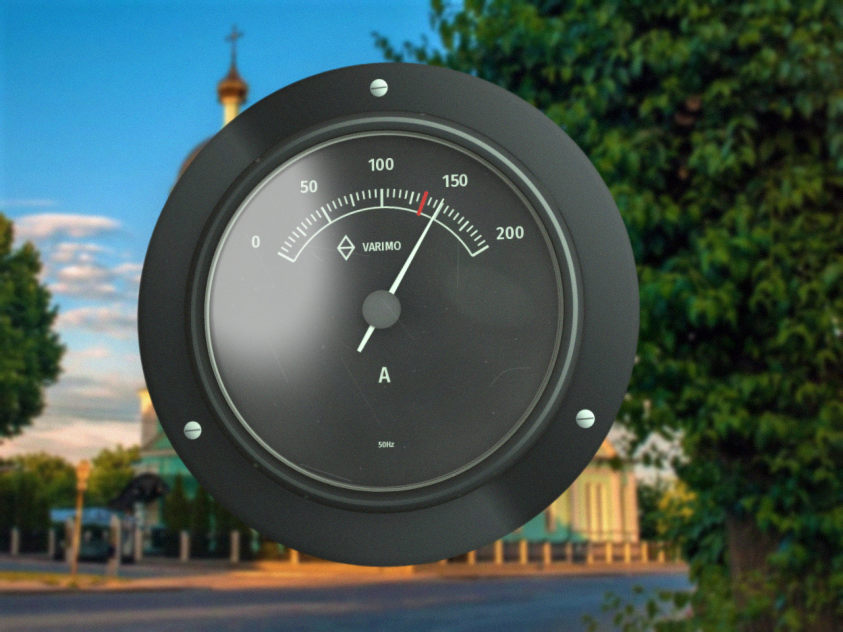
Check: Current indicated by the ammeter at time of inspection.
150 A
